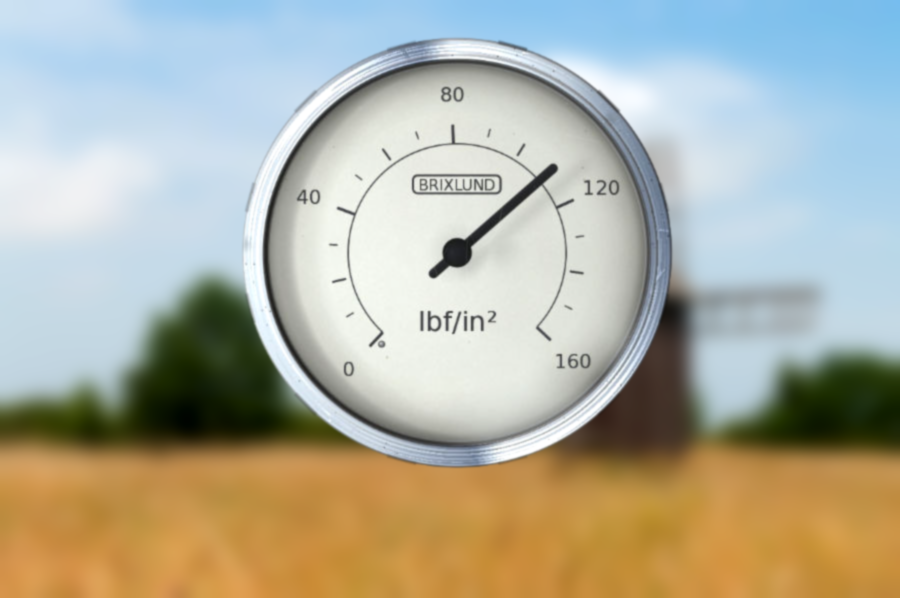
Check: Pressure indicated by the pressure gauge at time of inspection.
110 psi
